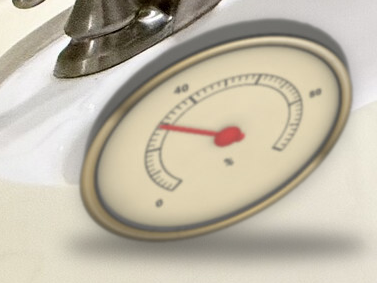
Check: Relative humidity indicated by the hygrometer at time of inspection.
30 %
